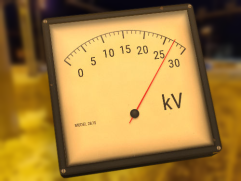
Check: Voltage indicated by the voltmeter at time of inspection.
27 kV
